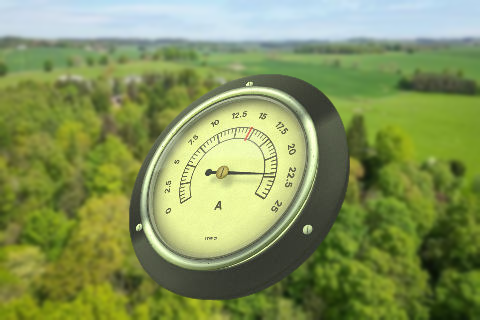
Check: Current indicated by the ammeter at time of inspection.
22.5 A
